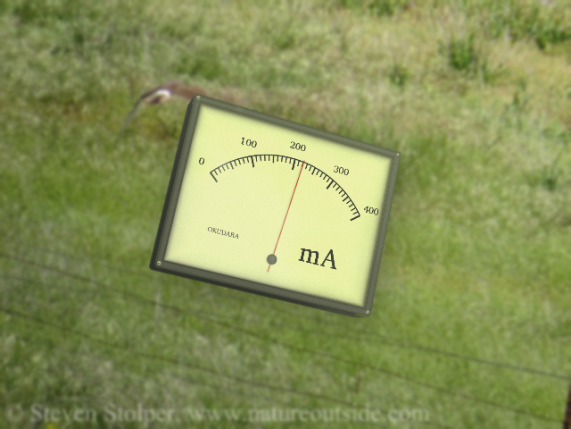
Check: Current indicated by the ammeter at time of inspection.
220 mA
